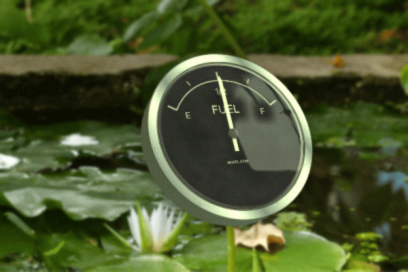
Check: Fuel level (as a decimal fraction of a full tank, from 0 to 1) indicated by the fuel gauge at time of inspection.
0.5
